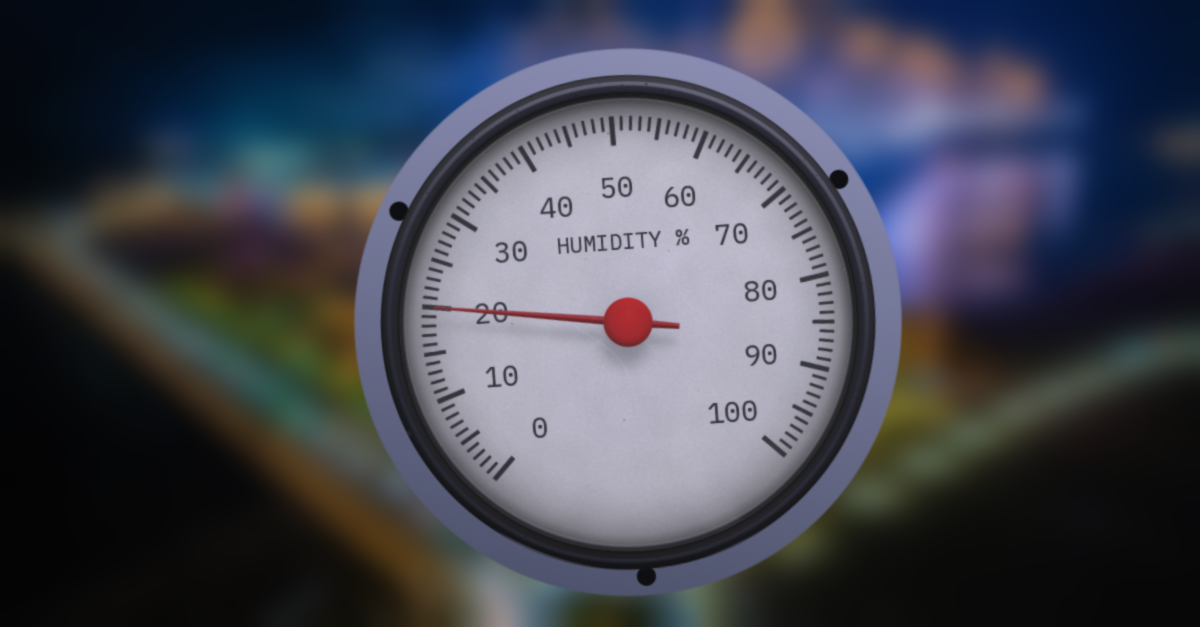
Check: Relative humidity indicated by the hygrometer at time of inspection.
20 %
